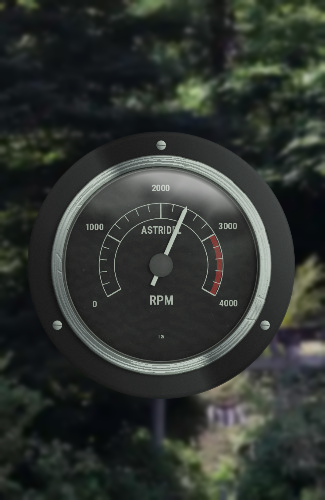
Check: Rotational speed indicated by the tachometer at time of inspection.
2400 rpm
